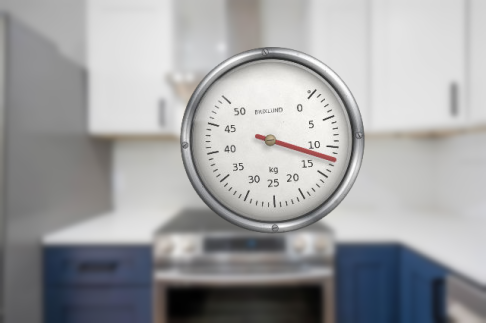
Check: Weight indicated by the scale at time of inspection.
12 kg
